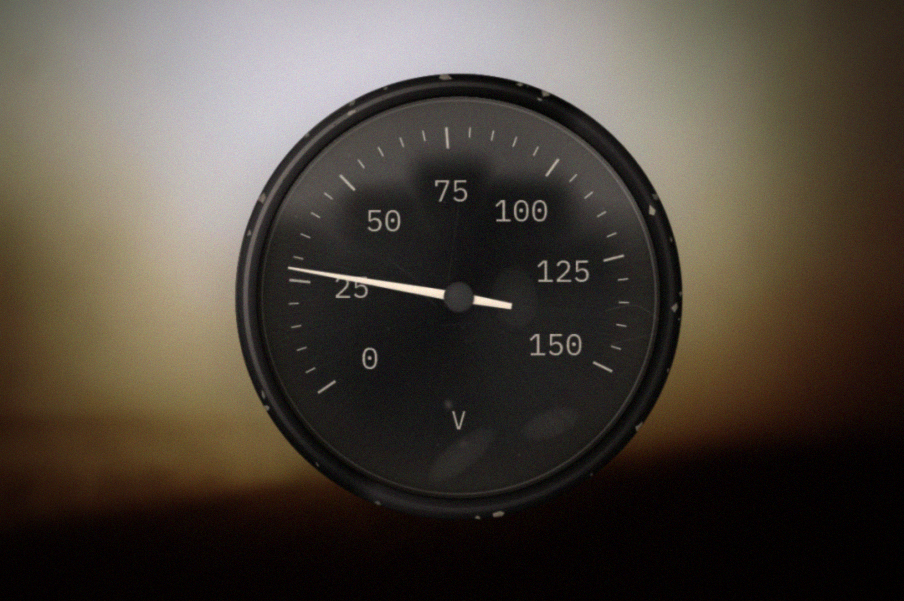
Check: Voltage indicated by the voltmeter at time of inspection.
27.5 V
